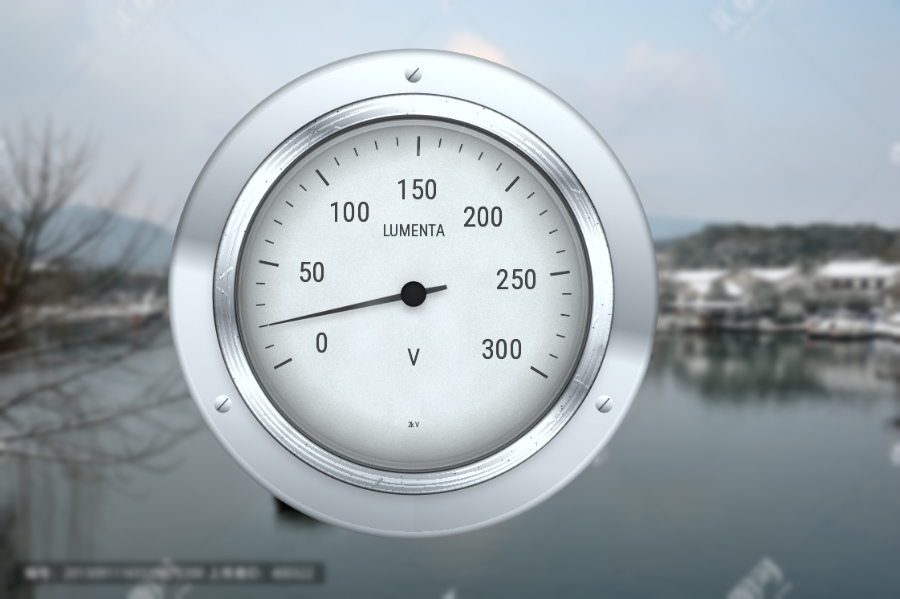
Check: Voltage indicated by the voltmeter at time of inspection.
20 V
